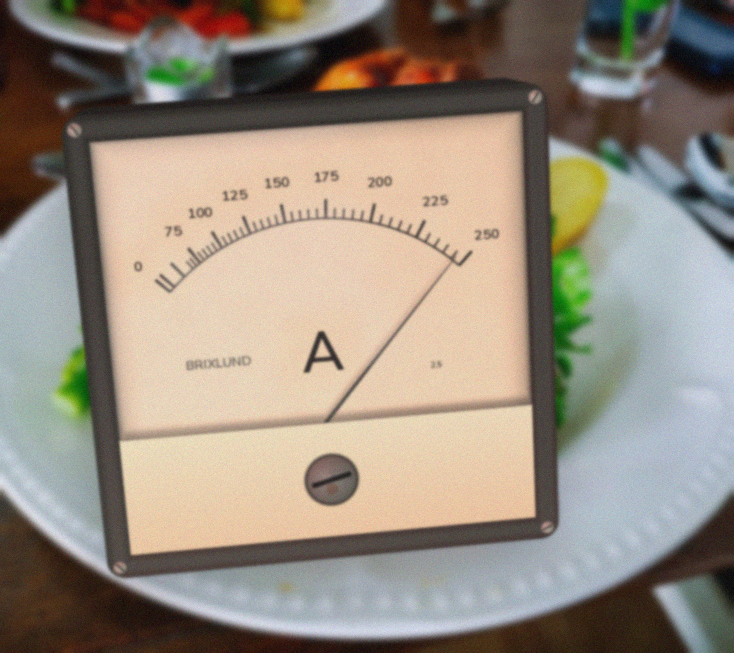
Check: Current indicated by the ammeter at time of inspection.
245 A
